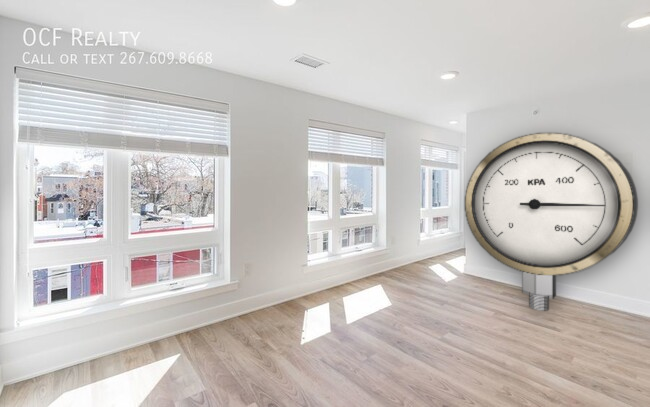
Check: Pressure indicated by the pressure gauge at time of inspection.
500 kPa
